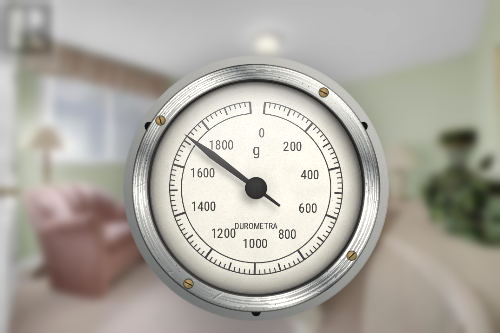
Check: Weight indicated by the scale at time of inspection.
1720 g
